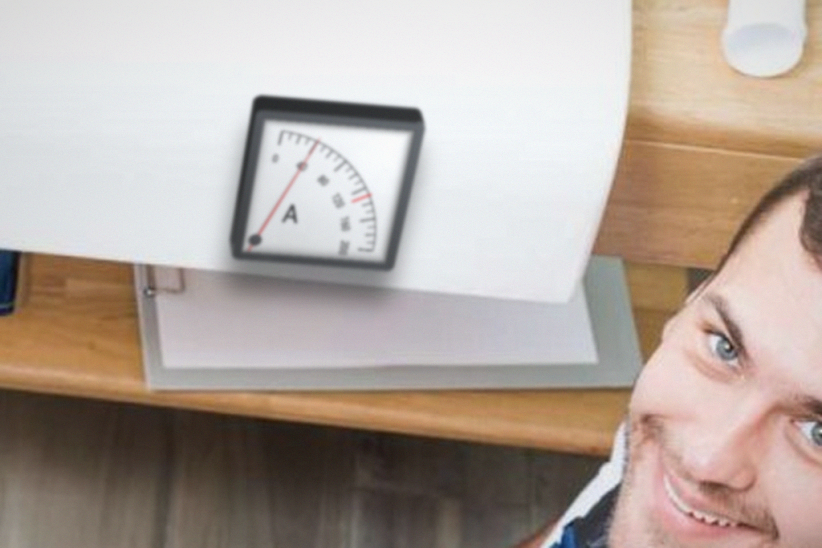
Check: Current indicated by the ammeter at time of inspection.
40 A
